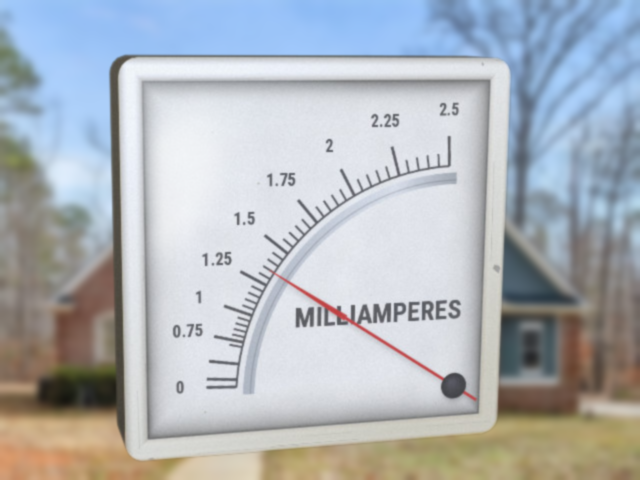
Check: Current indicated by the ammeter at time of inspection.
1.35 mA
